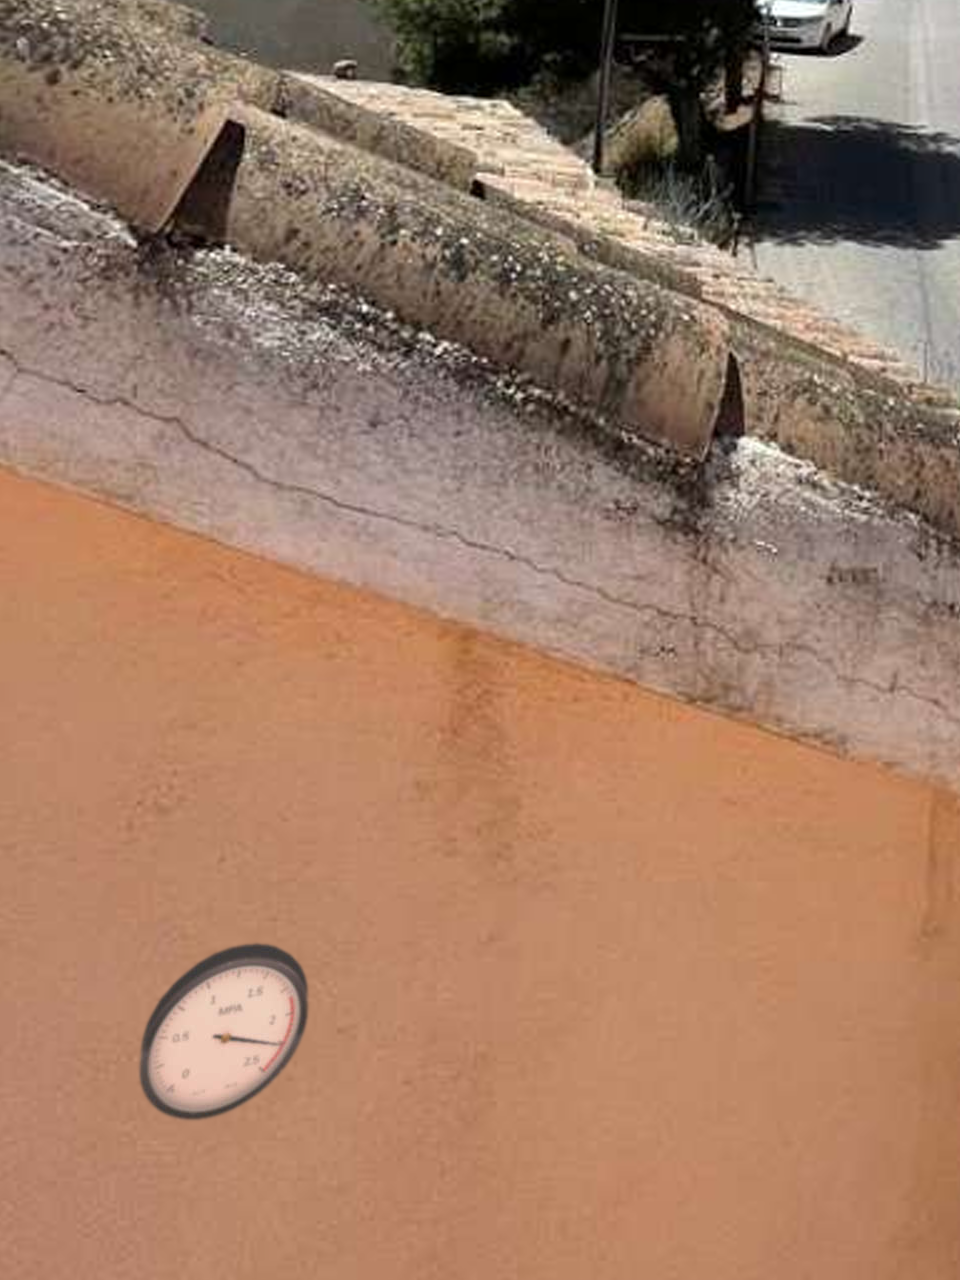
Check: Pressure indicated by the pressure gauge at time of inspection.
2.25 MPa
